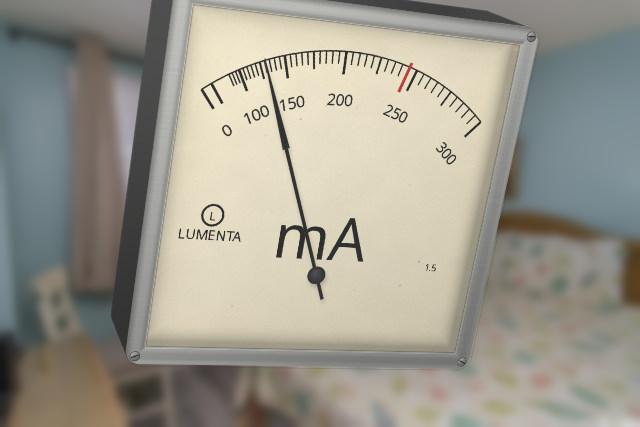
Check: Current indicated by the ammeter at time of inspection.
130 mA
